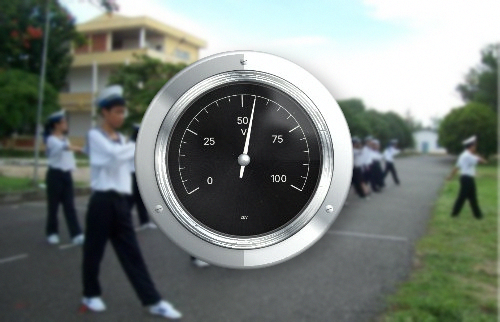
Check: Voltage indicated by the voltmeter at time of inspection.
55 V
